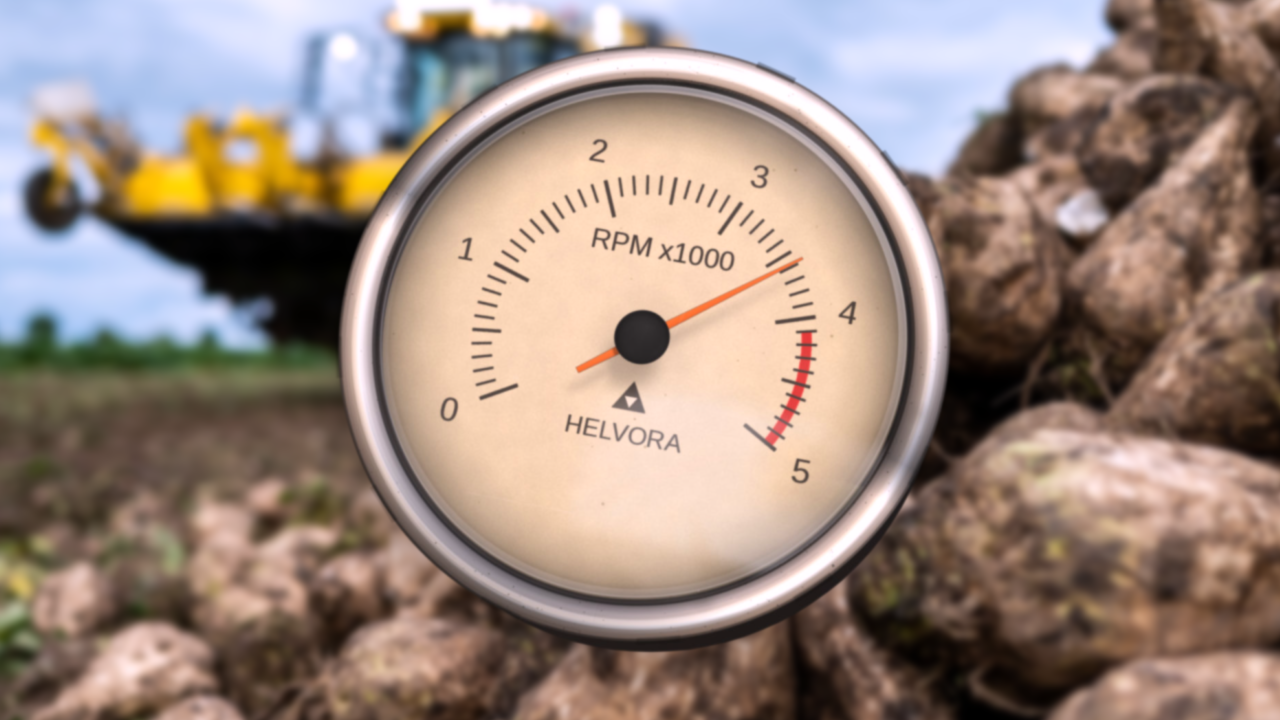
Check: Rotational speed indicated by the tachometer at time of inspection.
3600 rpm
